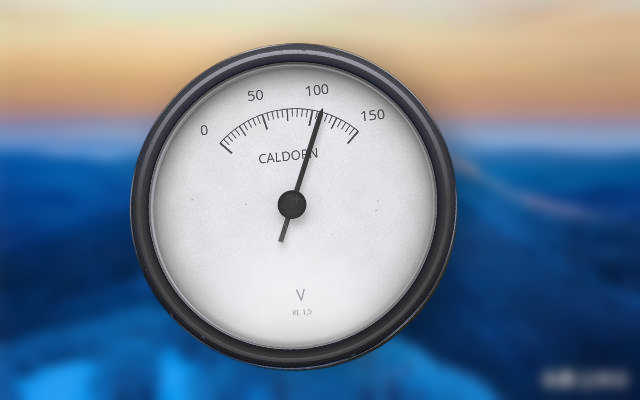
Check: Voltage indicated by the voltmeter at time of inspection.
110 V
